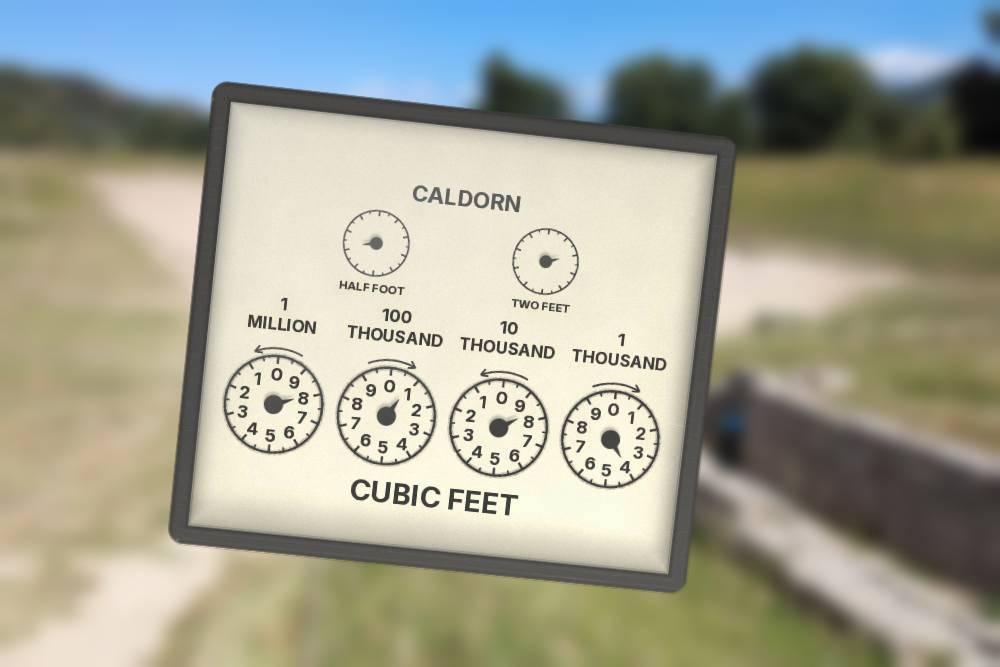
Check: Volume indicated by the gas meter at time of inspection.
808400 ft³
